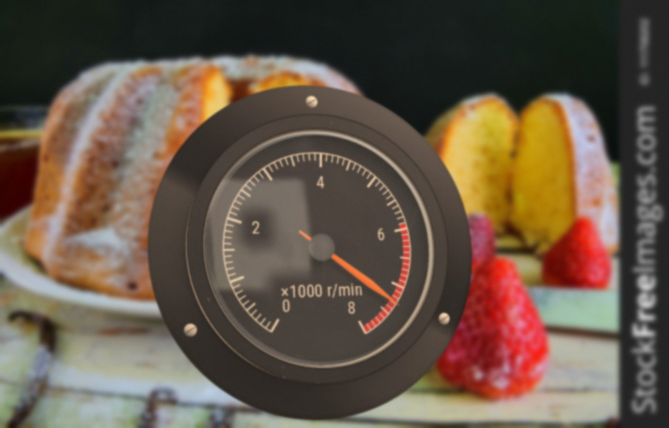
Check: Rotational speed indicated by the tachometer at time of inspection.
7300 rpm
